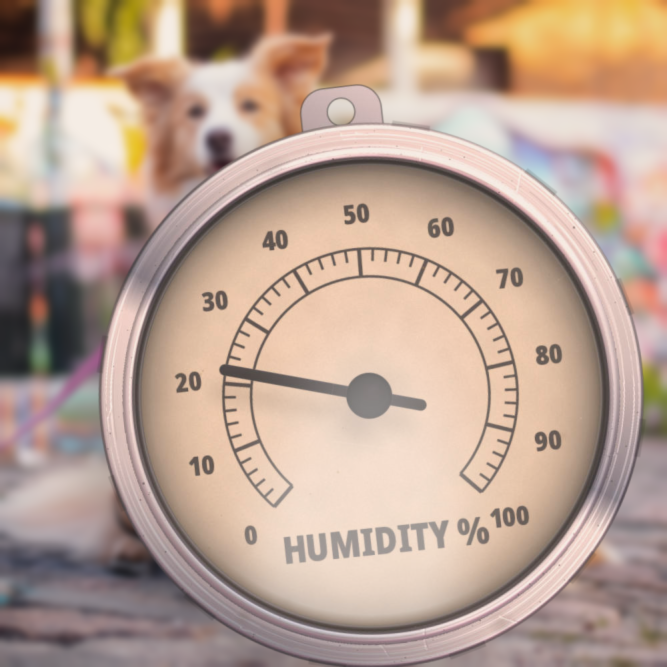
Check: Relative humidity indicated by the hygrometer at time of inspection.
22 %
